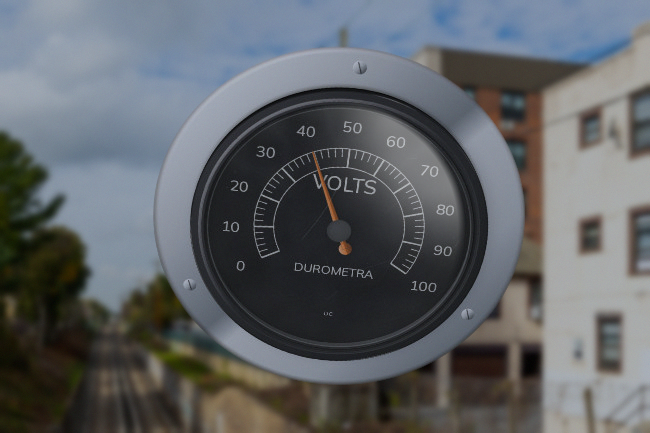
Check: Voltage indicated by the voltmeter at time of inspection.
40 V
